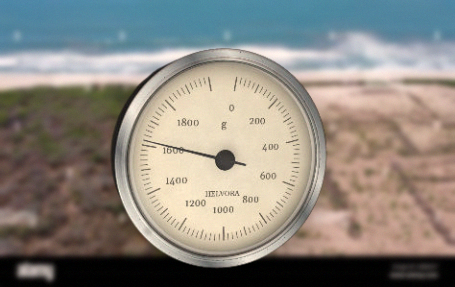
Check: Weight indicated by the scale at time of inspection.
1620 g
